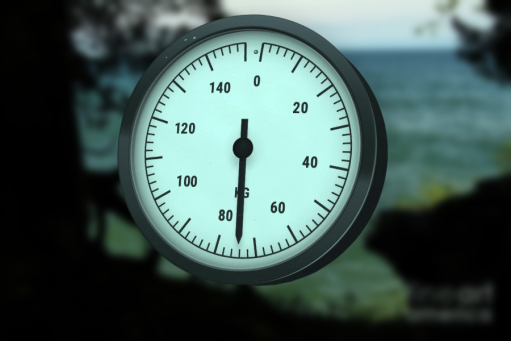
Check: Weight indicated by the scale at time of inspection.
74 kg
